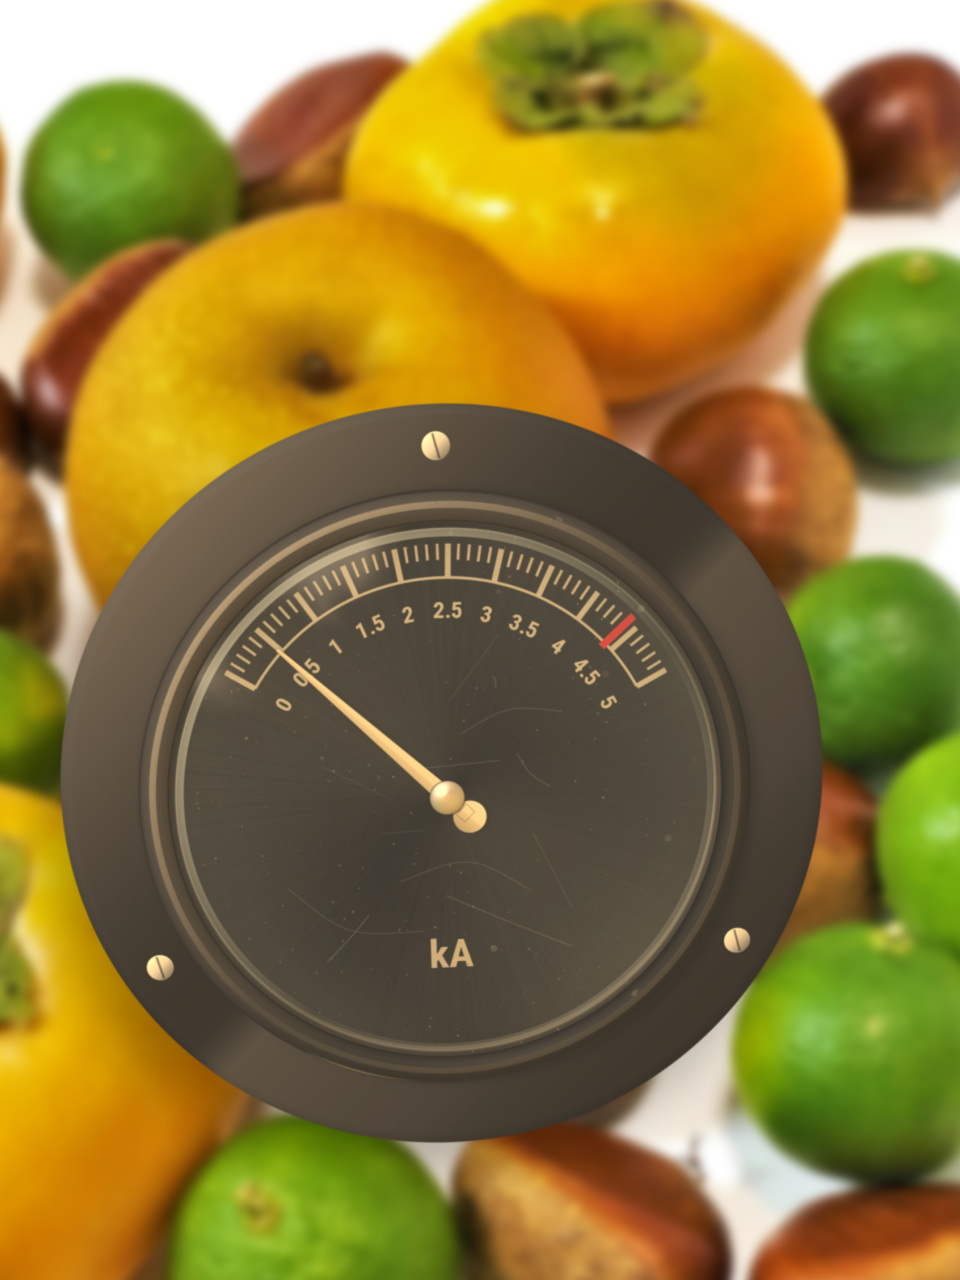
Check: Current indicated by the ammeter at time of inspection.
0.5 kA
